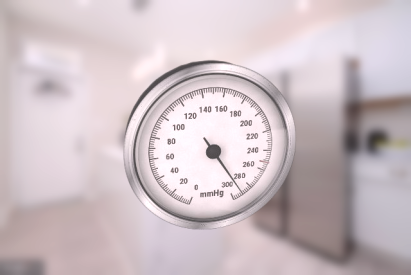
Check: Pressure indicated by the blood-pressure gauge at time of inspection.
290 mmHg
